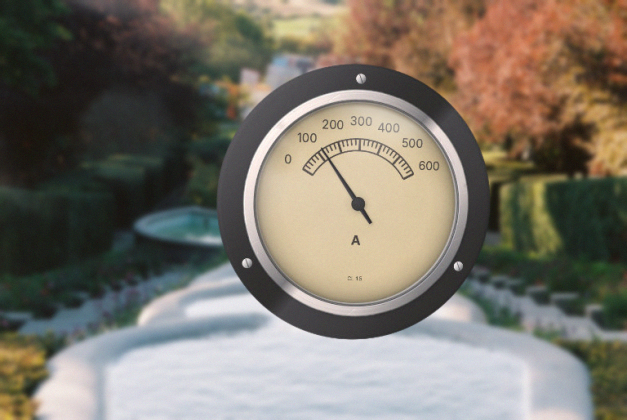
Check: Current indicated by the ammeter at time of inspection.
120 A
